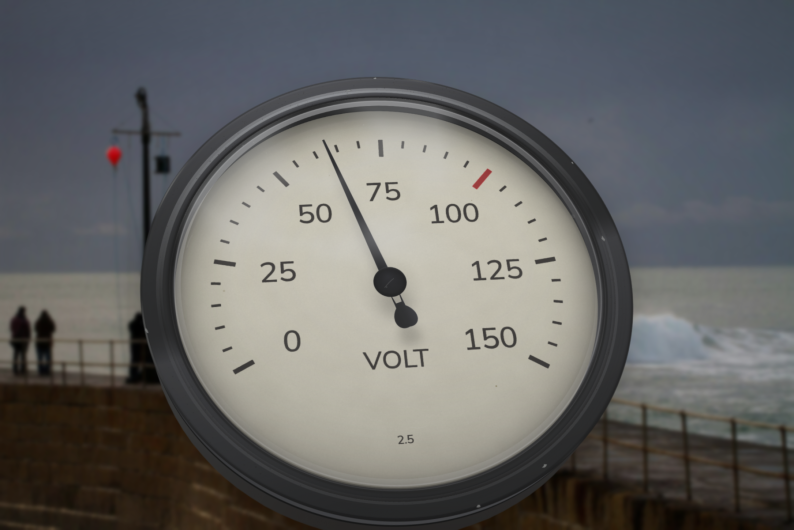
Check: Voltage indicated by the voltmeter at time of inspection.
62.5 V
